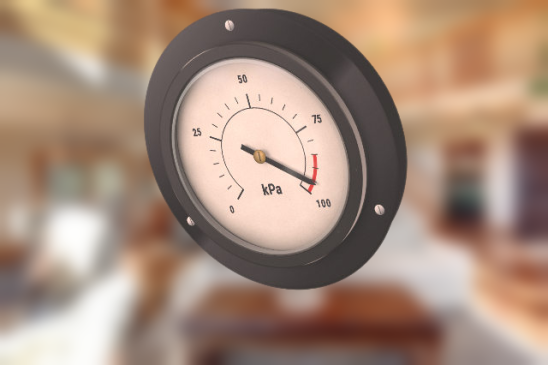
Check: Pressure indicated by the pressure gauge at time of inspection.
95 kPa
